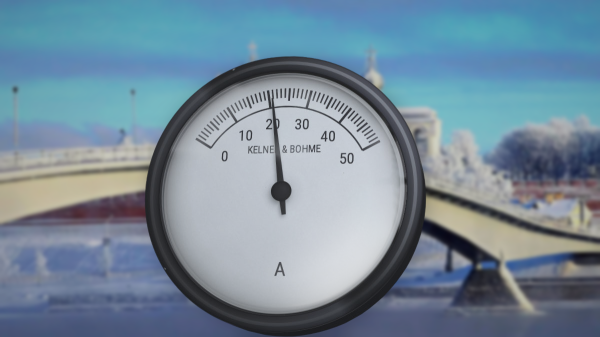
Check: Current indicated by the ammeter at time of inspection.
21 A
